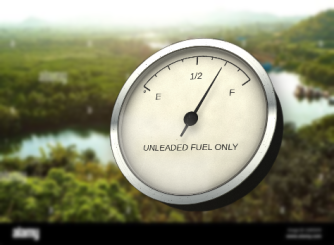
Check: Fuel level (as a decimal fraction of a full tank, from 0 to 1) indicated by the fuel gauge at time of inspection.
0.75
